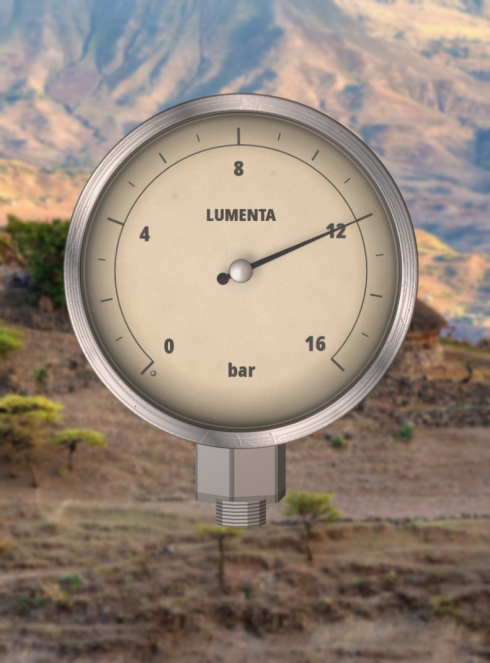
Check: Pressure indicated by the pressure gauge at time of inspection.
12 bar
